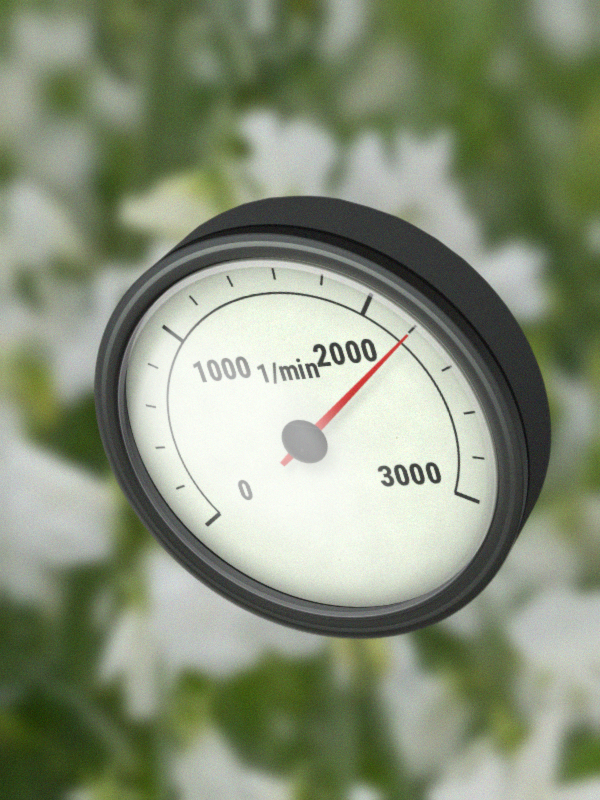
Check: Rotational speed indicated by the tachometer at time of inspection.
2200 rpm
